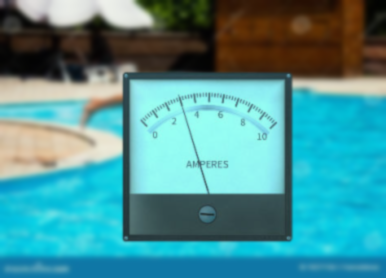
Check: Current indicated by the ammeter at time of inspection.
3 A
